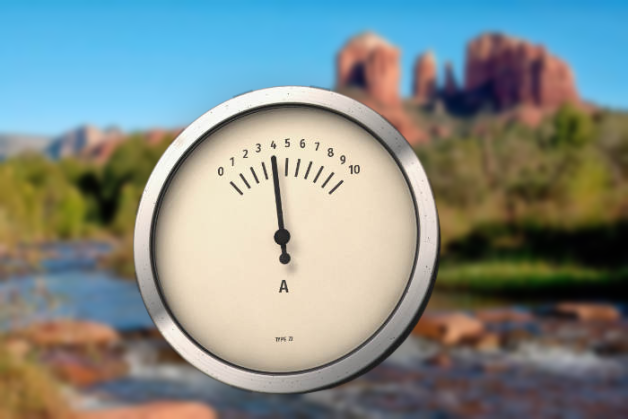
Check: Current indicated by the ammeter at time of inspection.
4 A
